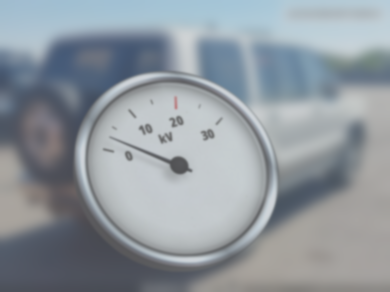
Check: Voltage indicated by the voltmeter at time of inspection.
2.5 kV
